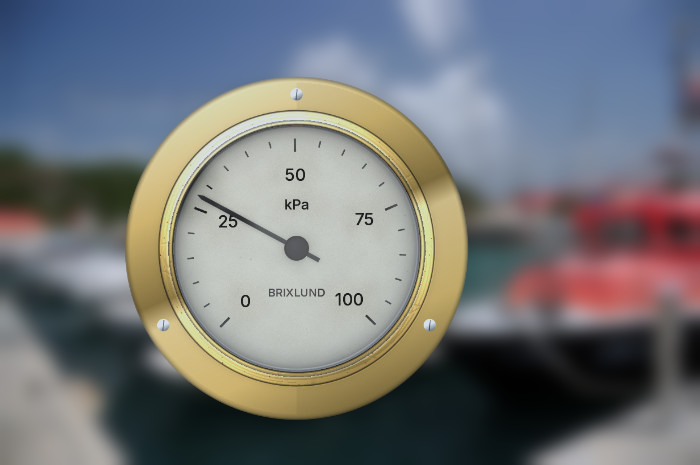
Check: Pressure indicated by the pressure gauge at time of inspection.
27.5 kPa
